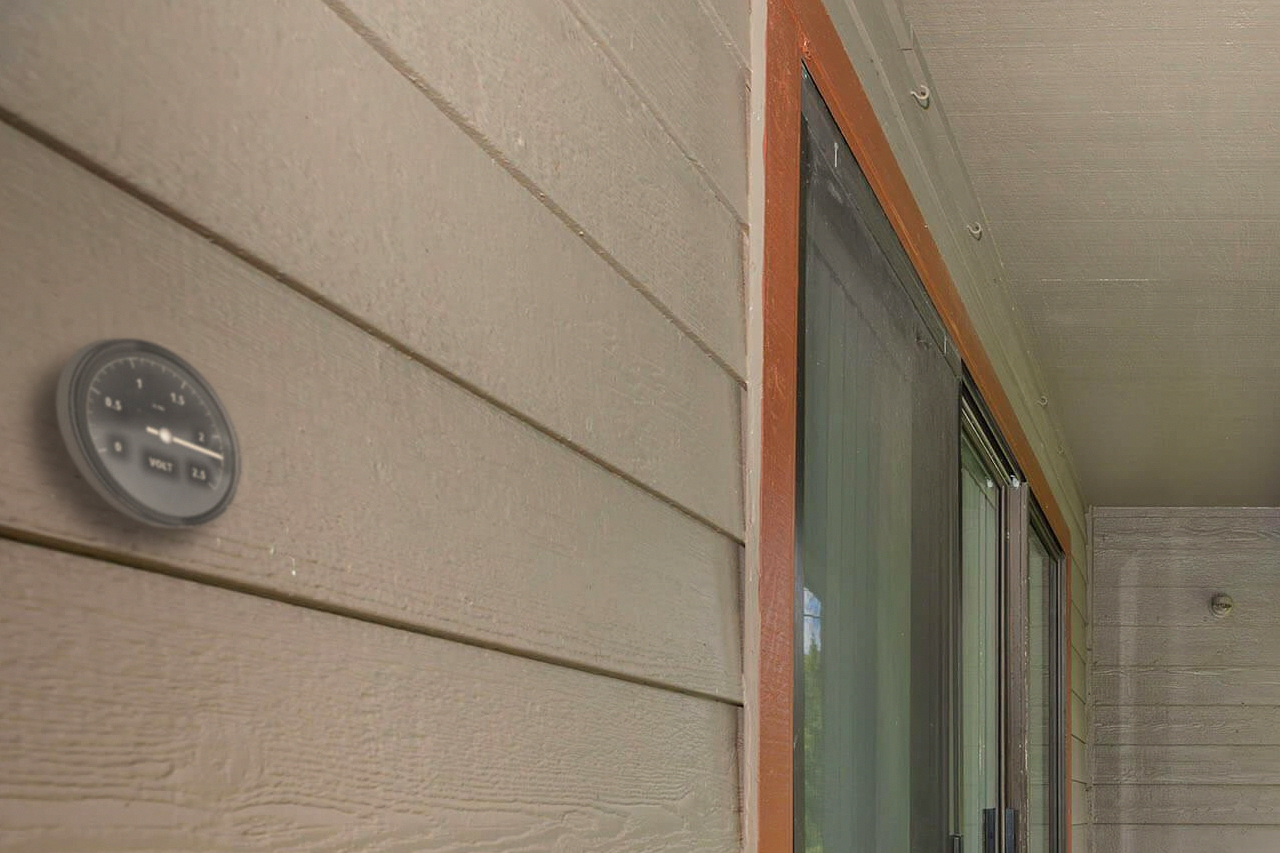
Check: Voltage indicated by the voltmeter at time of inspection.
2.2 V
